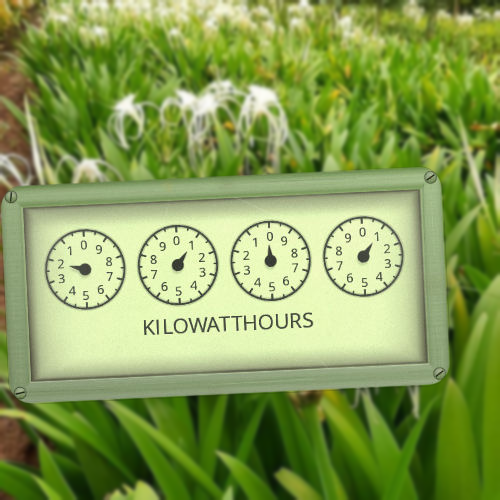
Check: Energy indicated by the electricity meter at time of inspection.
2101 kWh
